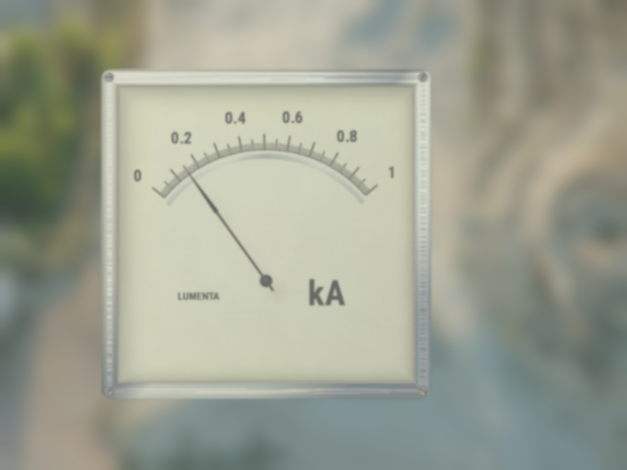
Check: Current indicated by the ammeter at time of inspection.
0.15 kA
